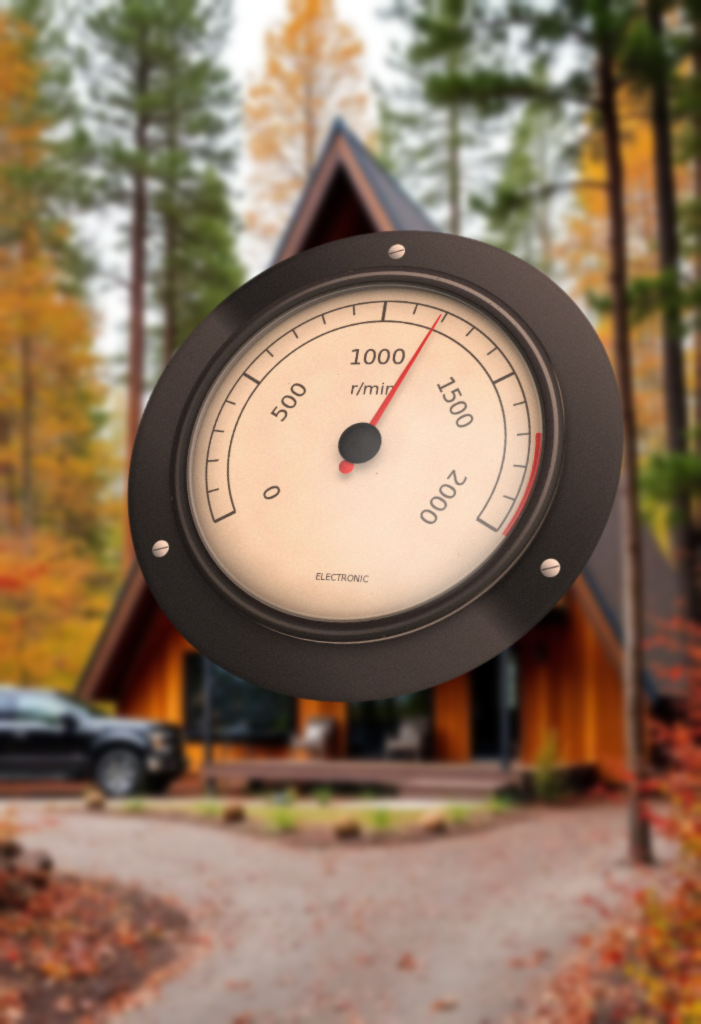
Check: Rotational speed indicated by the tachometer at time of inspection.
1200 rpm
